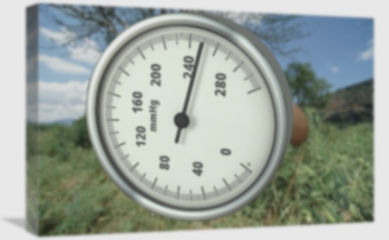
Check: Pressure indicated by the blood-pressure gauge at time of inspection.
250 mmHg
